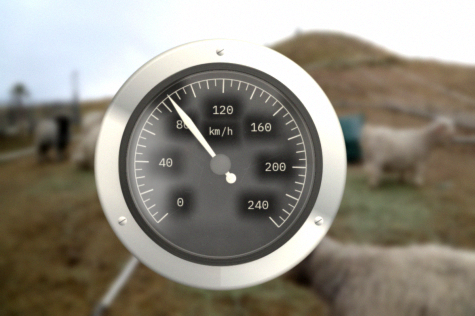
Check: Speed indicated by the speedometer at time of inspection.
85 km/h
